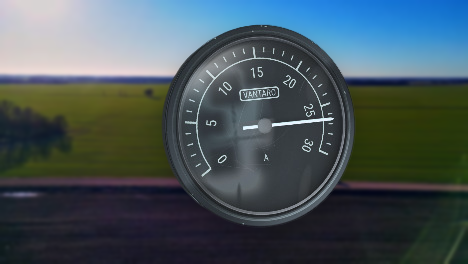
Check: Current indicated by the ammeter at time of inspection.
26.5 A
